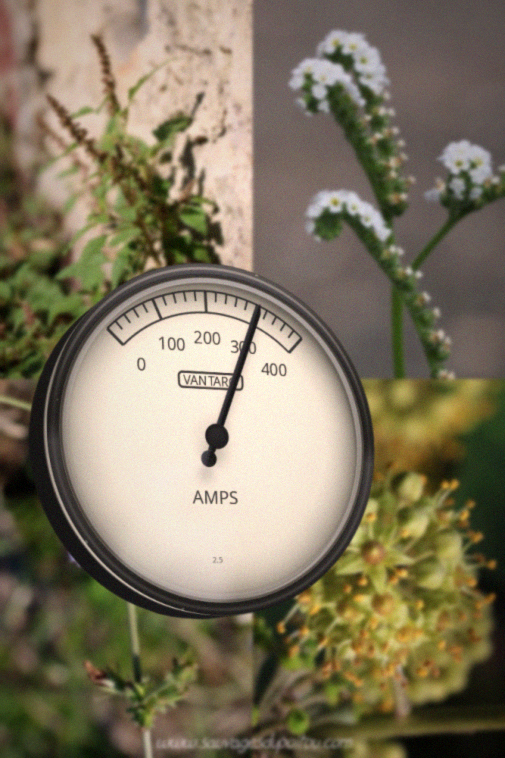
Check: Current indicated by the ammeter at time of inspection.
300 A
